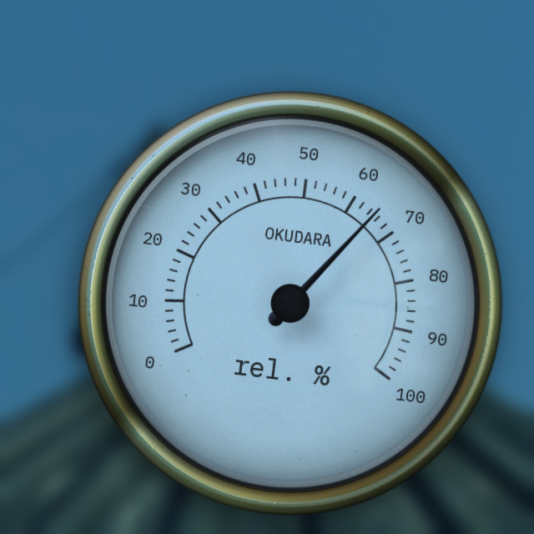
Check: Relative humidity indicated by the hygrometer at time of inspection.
65 %
